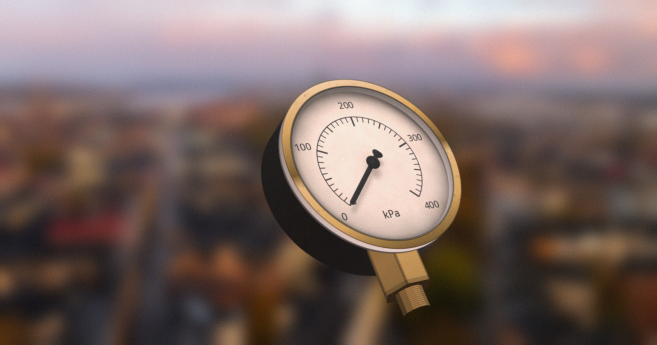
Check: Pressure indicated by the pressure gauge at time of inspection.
0 kPa
